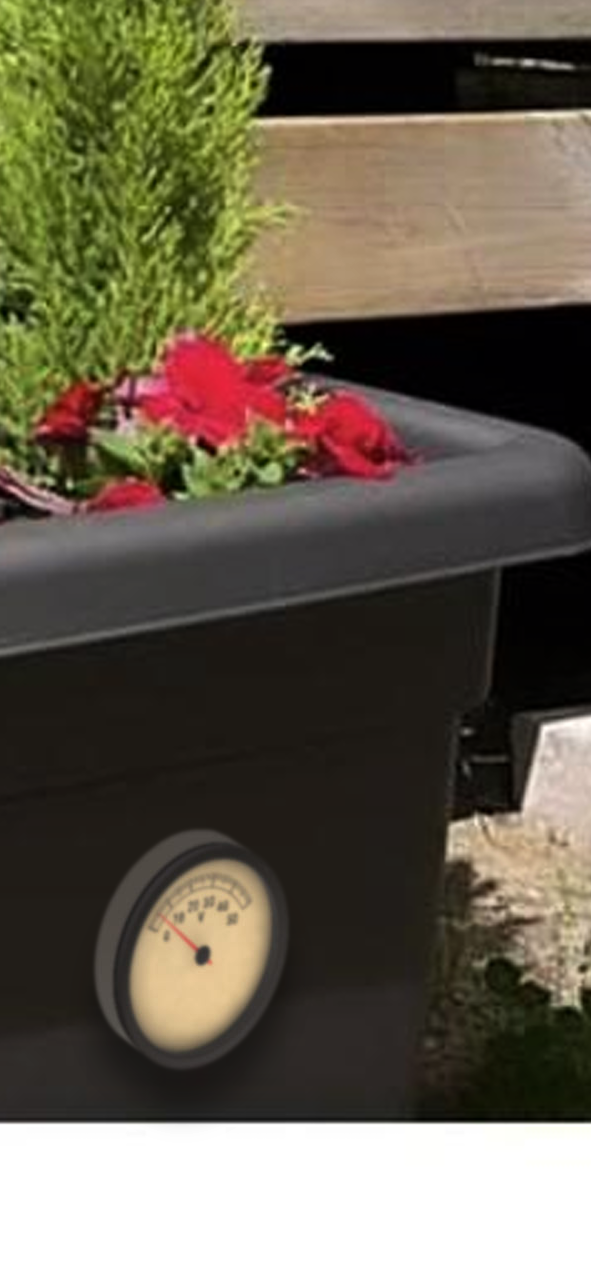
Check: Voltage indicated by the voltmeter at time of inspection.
5 V
